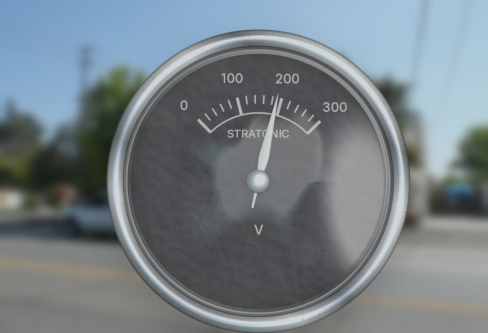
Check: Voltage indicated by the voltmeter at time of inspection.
190 V
